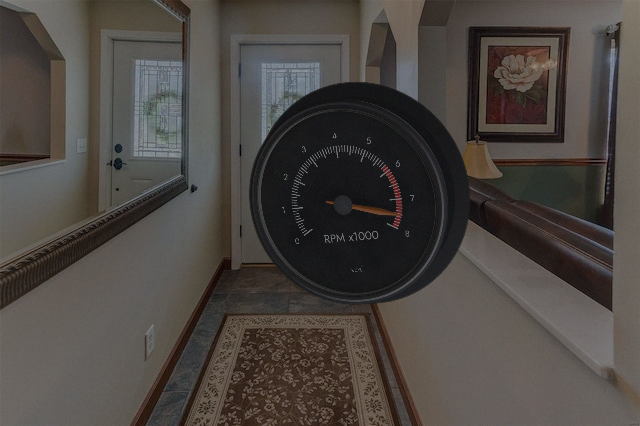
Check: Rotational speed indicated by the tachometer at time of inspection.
7500 rpm
